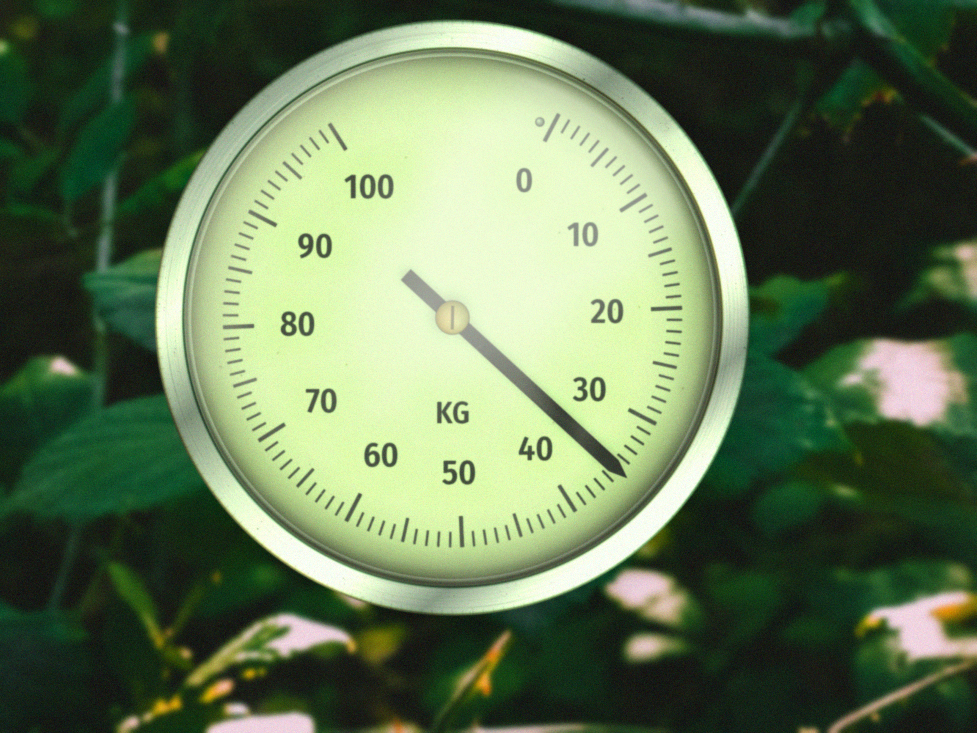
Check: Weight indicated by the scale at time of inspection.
35 kg
